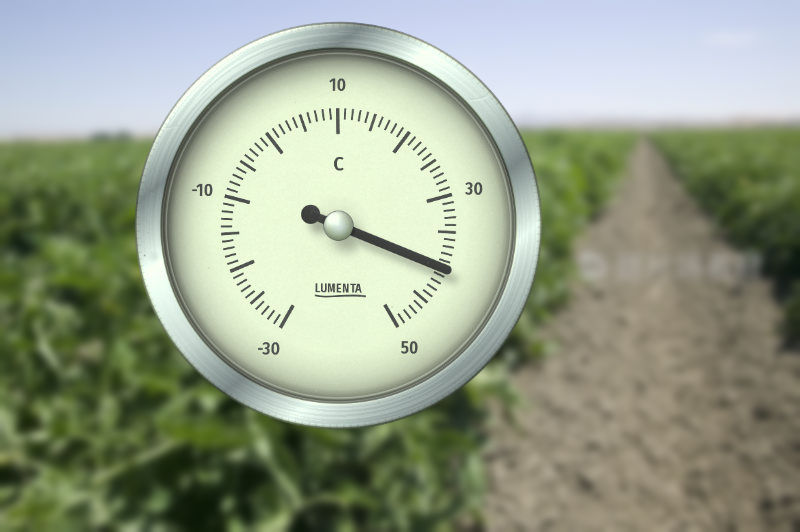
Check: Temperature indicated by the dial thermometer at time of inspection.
40 °C
